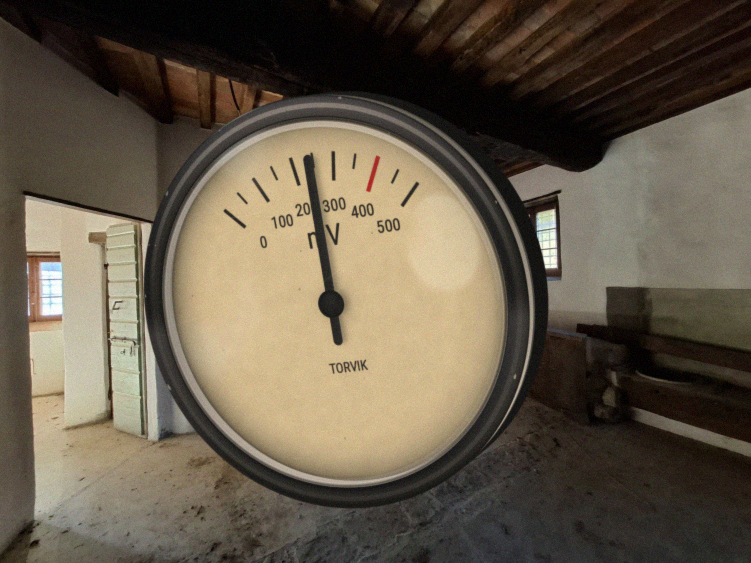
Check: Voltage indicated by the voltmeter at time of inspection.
250 mV
